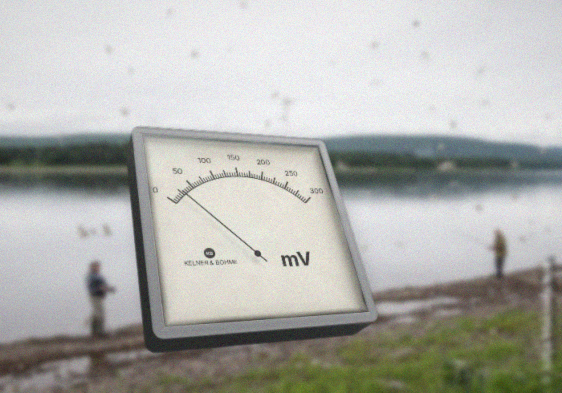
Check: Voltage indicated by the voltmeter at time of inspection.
25 mV
